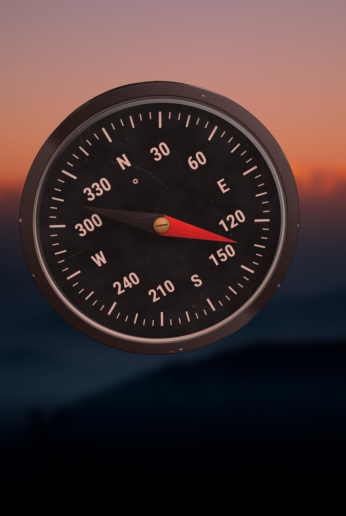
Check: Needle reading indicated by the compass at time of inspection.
135 °
